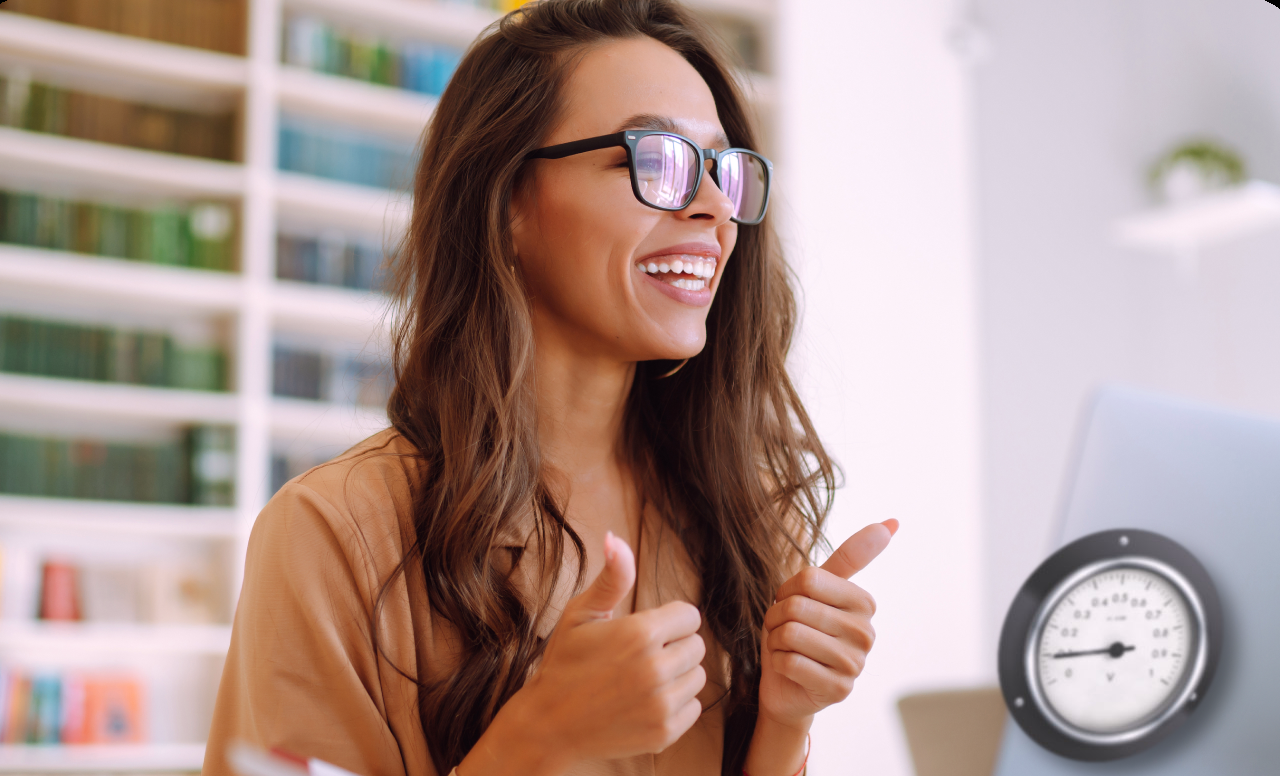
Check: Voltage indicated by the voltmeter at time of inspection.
0.1 V
